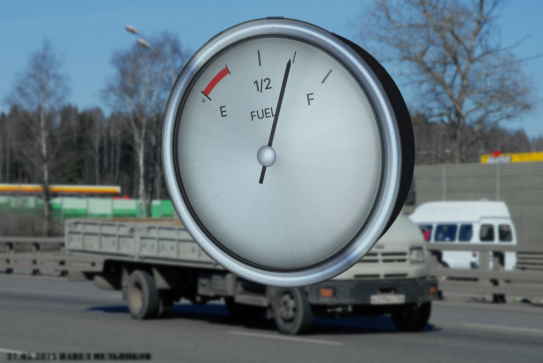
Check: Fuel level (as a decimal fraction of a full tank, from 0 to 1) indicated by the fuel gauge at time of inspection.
0.75
